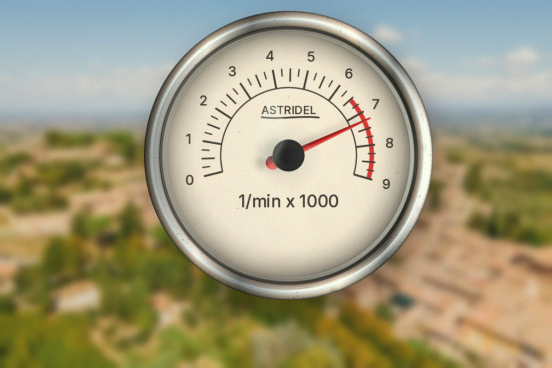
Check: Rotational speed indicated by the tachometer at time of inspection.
7250 rpm
